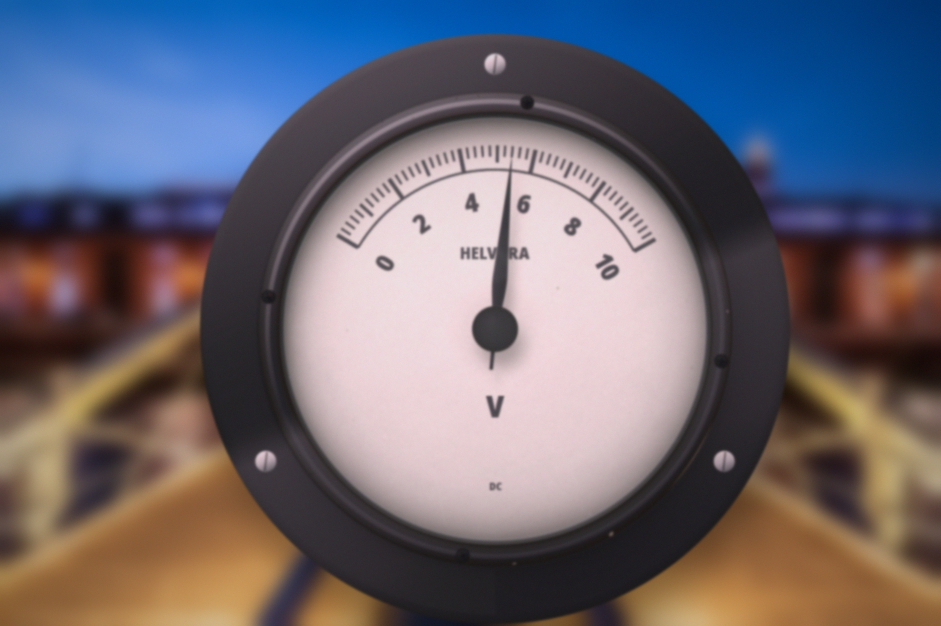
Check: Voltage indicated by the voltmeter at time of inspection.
5.4 V
